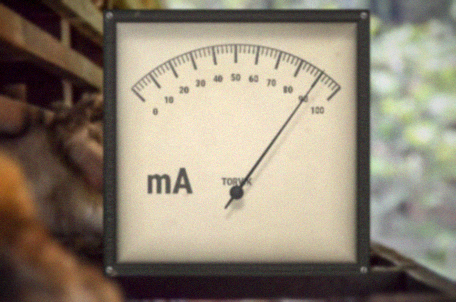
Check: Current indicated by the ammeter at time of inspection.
90 mA
